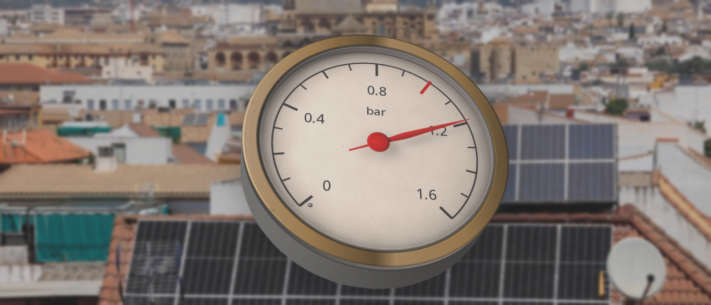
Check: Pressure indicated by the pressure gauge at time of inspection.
1.2 bar
